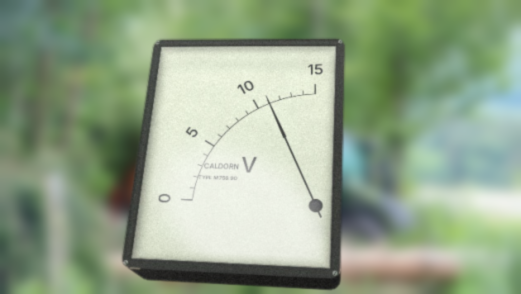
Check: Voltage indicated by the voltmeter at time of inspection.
11 V
